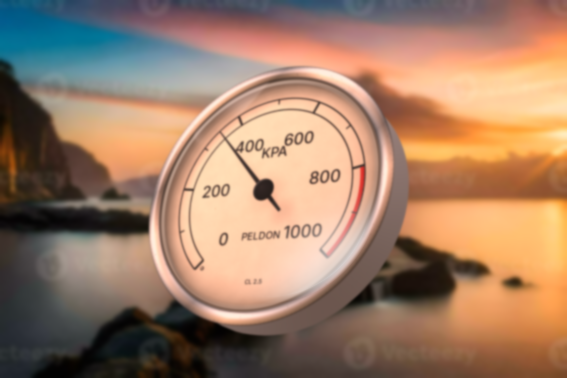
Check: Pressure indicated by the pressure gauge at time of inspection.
350 kPa
